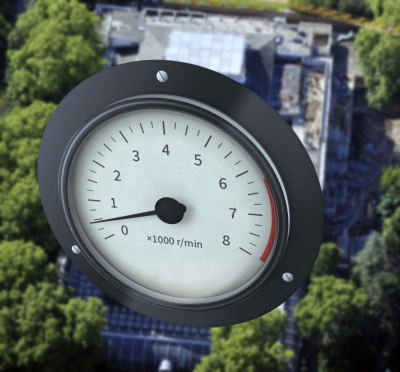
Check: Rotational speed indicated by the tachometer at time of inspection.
500 rpm
